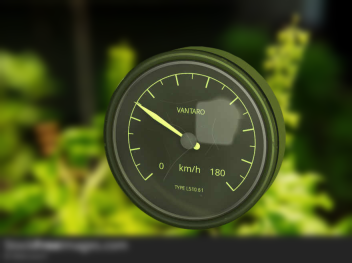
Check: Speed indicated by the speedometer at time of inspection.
50 km/h
